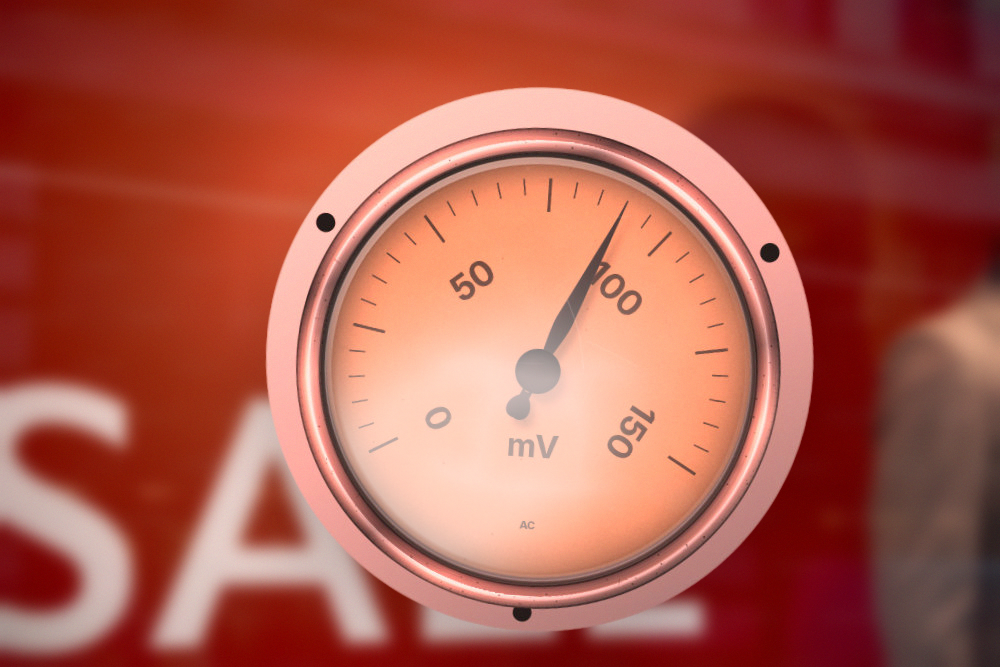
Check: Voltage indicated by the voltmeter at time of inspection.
90 mV
